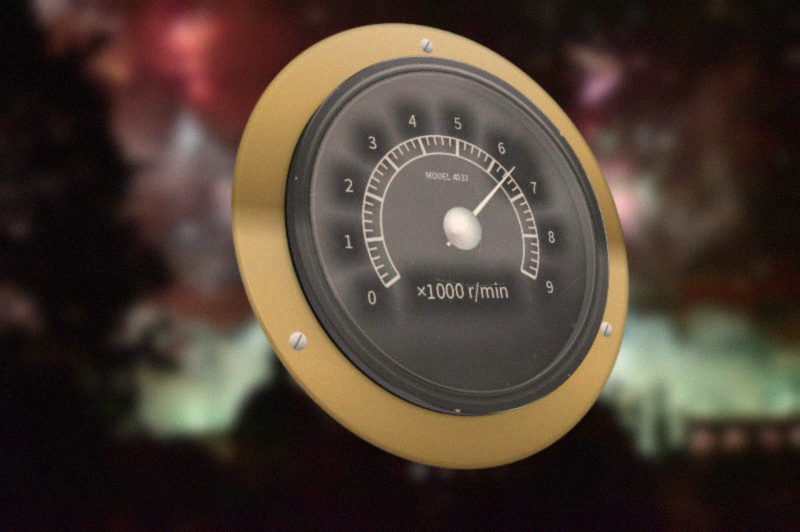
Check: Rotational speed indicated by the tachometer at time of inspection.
6400 rpm
